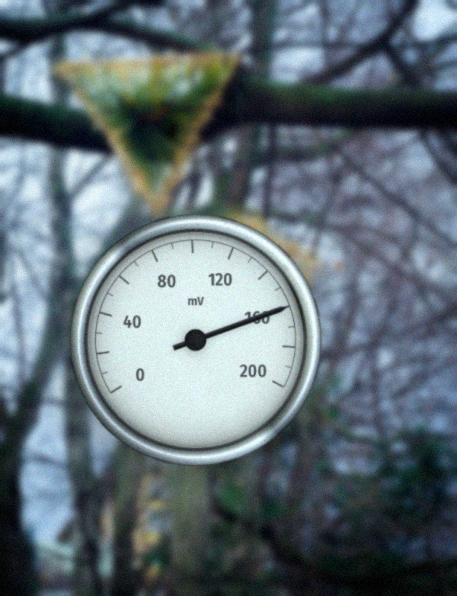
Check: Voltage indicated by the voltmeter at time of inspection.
160 mV
